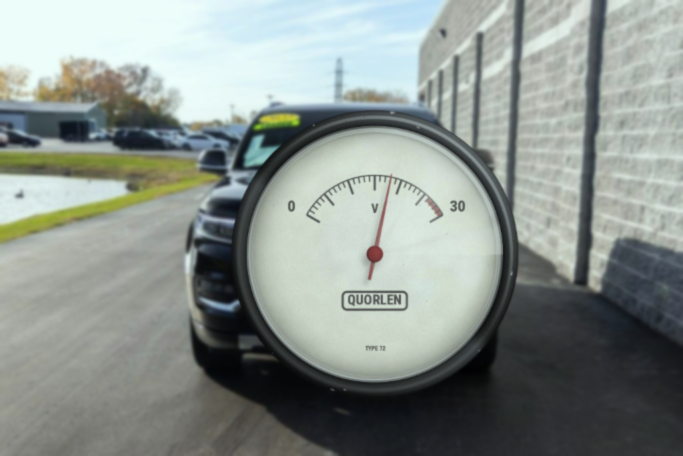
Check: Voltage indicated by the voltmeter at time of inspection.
18 V
